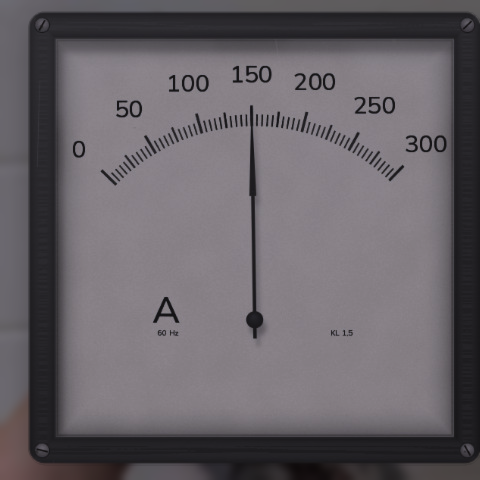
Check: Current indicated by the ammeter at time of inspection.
150 A
